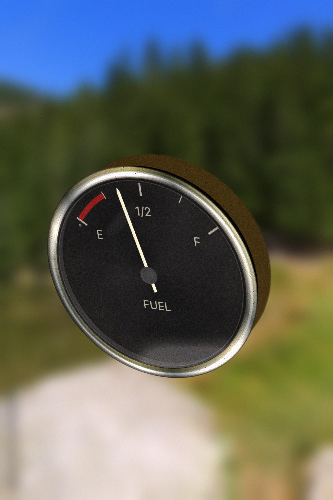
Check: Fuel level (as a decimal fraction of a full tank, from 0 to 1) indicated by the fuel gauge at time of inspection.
0.375
